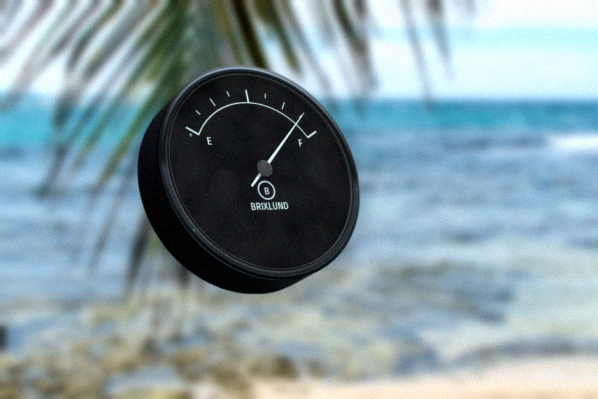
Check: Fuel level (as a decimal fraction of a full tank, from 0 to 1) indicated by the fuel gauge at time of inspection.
0.875
